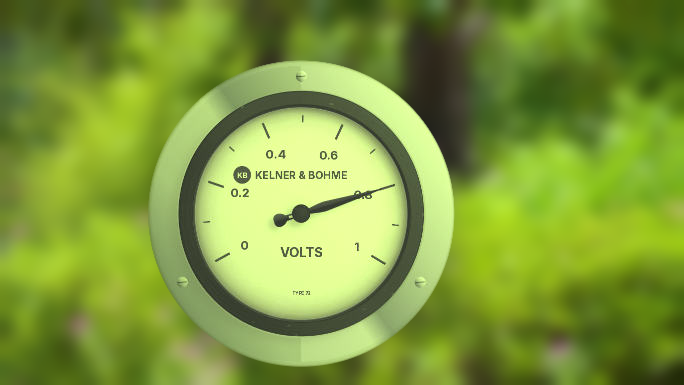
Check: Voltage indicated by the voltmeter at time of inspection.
0.8 V
